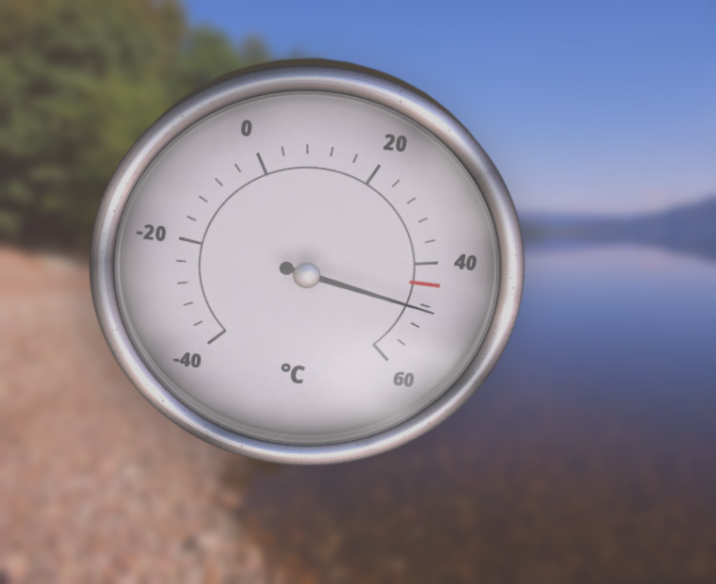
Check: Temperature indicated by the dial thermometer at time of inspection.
48 °C
